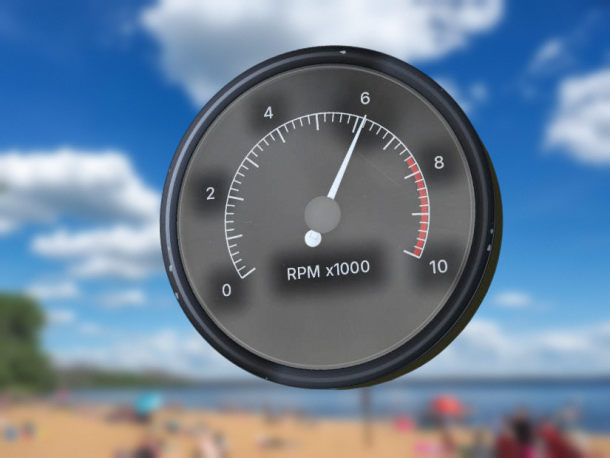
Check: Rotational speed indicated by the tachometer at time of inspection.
6200 rpm
